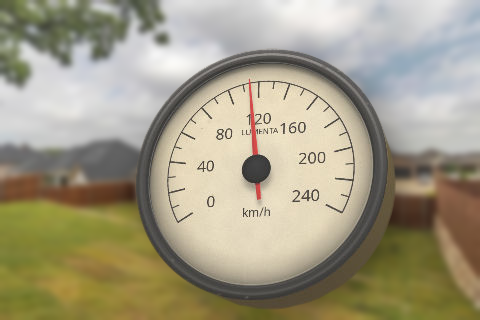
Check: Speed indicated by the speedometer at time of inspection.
115 km/h
